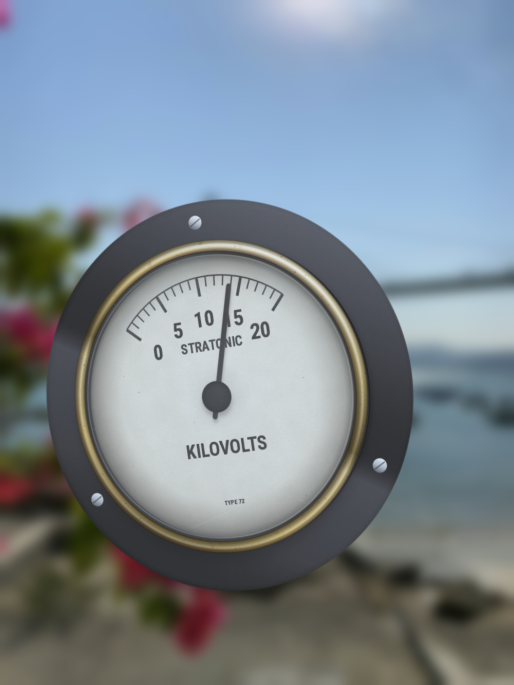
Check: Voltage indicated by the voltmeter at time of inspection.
14 kV
